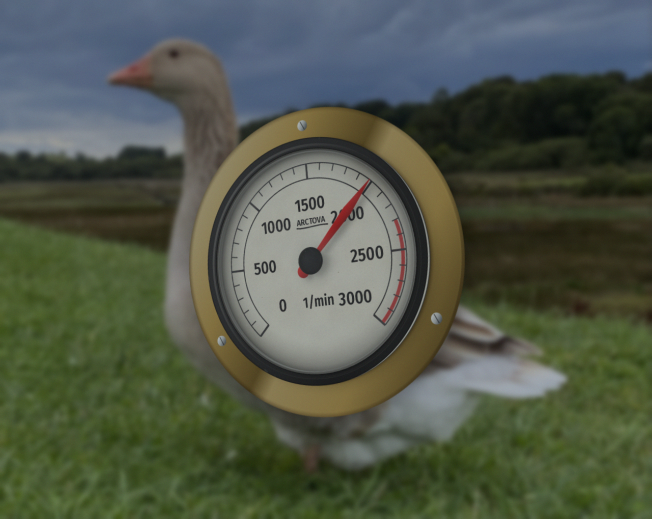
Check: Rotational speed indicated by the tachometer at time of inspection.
2000 rpm
